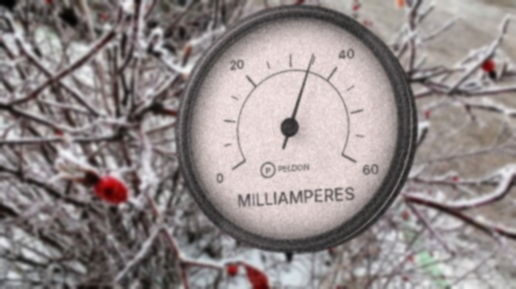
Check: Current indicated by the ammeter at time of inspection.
35 mA
